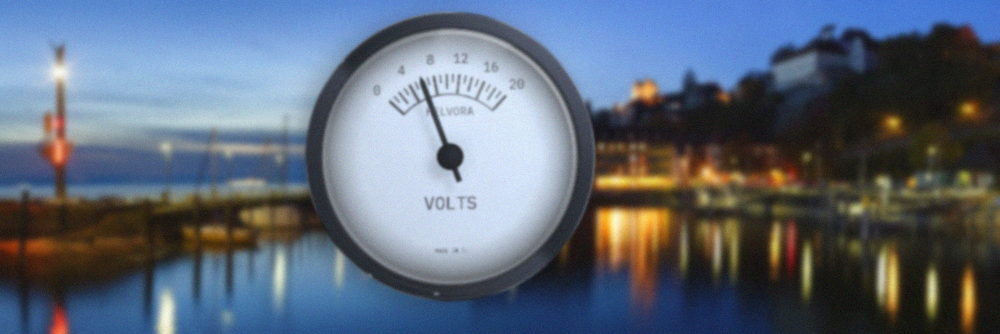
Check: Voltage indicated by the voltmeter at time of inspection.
6 V
